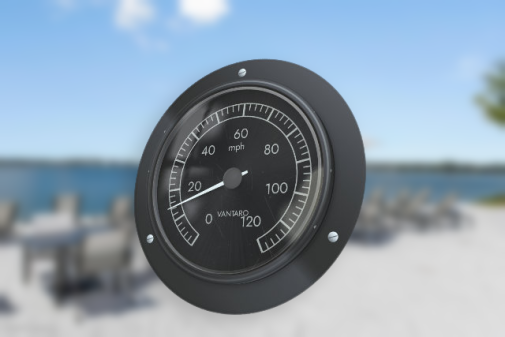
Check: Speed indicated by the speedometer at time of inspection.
14 mph
